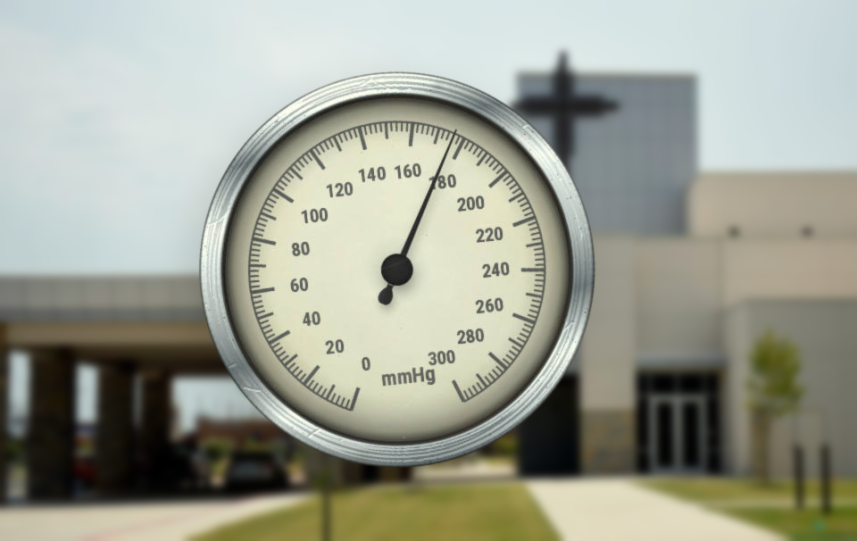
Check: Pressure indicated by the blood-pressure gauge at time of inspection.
176 mmHg
